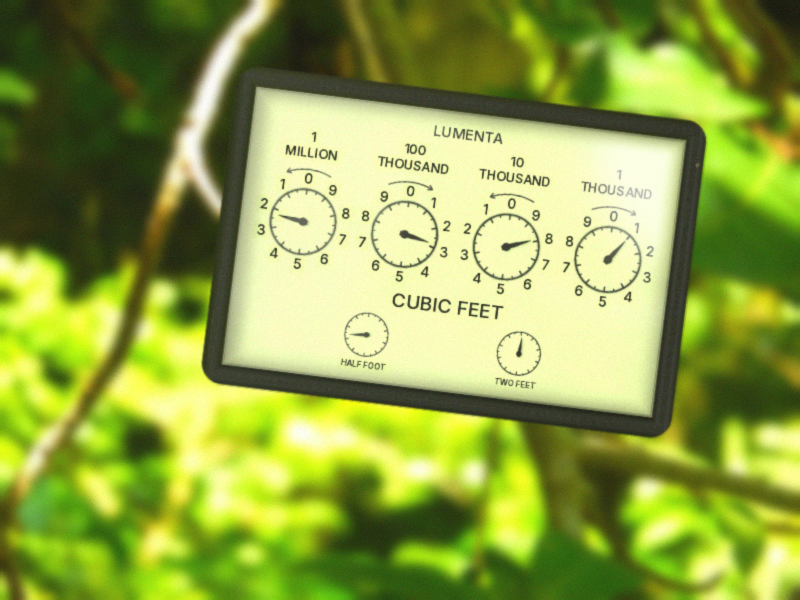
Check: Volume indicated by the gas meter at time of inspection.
228100 ft³
